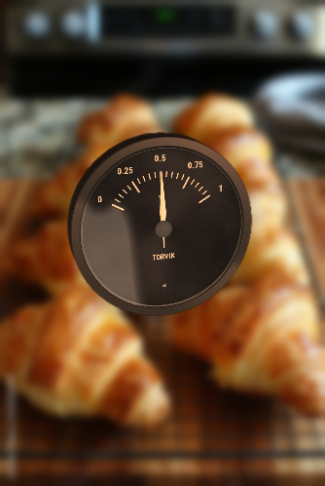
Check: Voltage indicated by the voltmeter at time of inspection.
0.5 V
